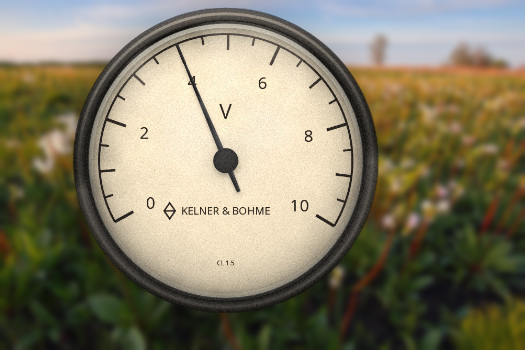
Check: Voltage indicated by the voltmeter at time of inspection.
4 V
